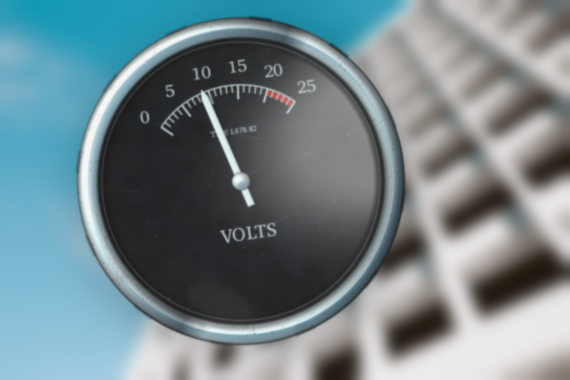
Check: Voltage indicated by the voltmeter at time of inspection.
9 V
